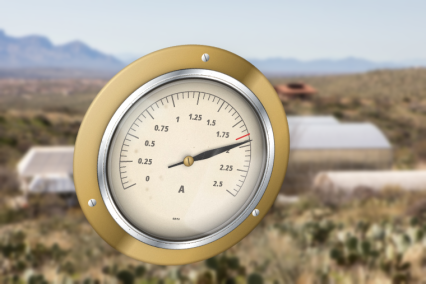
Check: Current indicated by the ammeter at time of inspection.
1.95 A
